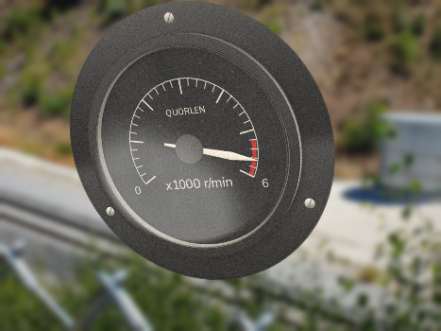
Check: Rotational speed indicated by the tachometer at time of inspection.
5600 rpm
